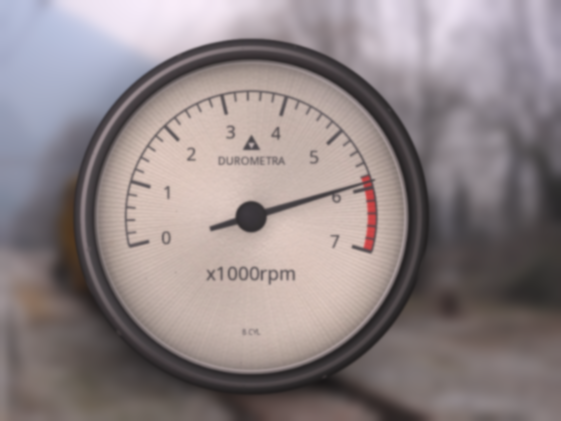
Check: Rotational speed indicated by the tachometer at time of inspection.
5900 rpm
